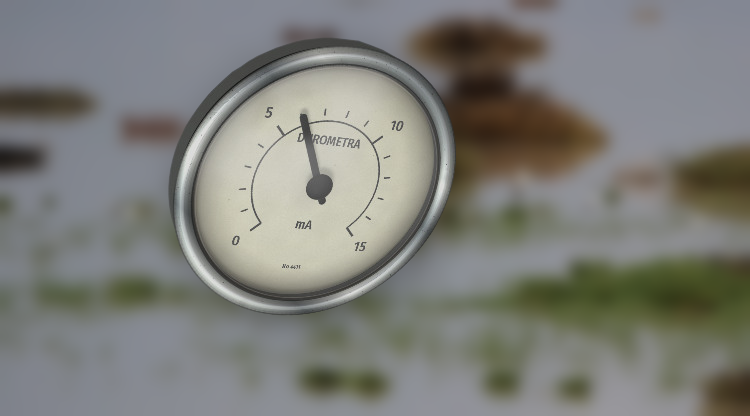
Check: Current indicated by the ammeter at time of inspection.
6 mA
